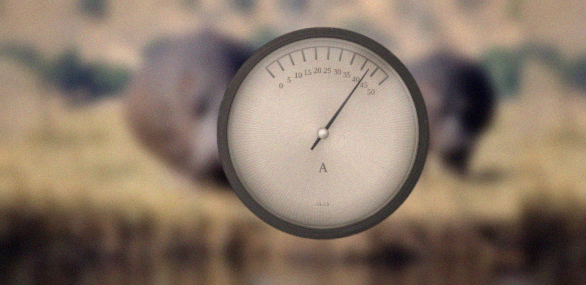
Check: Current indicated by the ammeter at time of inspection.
42.5 A
